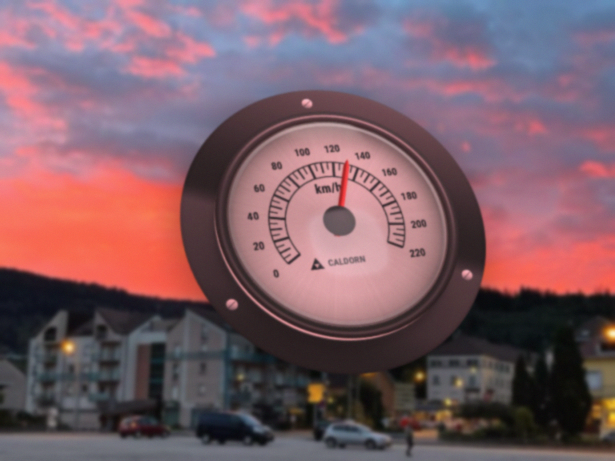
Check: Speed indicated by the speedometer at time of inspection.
130 km/h
